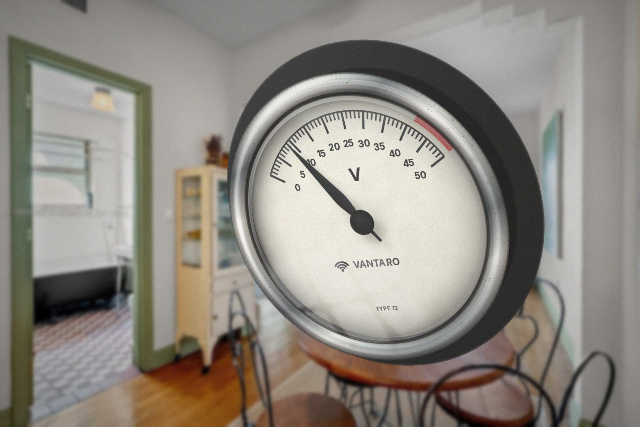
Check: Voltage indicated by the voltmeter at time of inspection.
10 V
